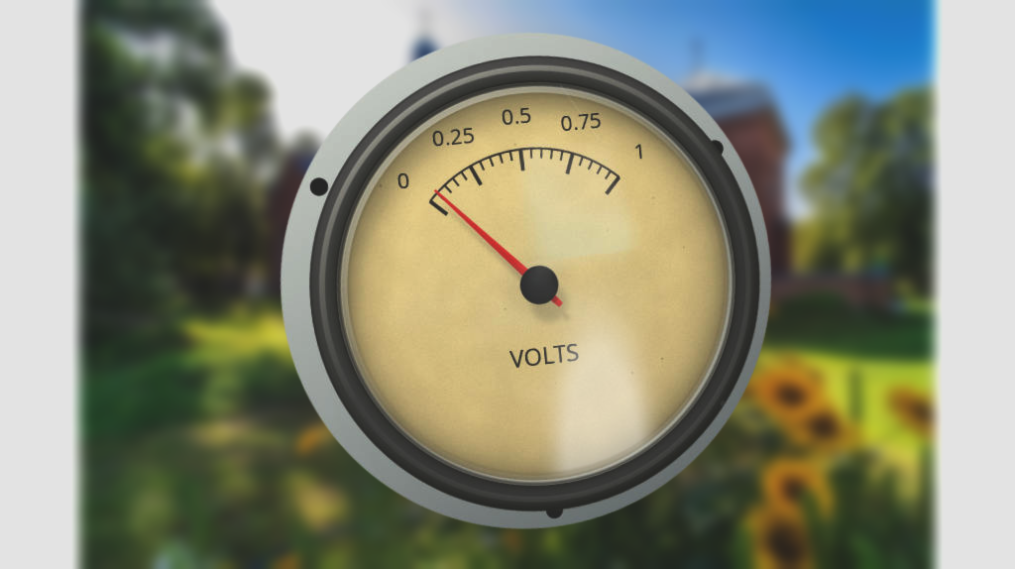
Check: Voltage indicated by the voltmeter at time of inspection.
0.05 V
